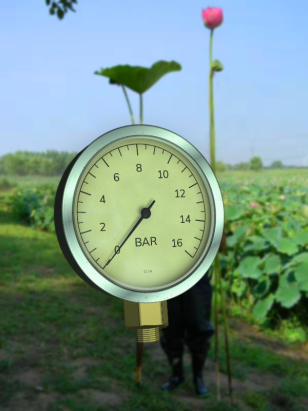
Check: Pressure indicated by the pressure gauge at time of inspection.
0 bar
